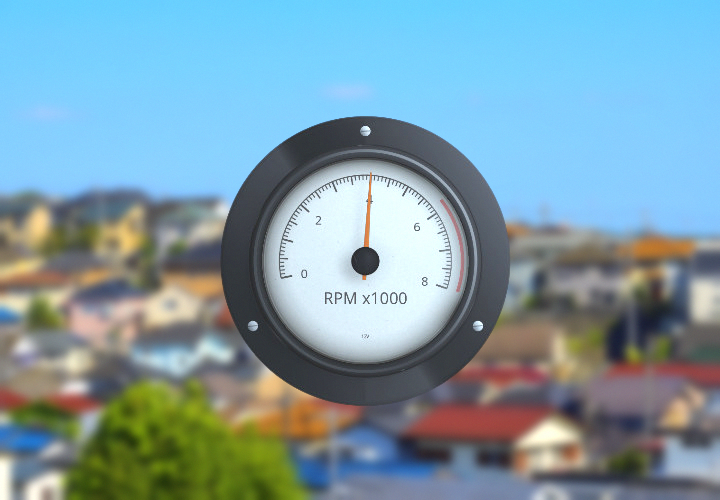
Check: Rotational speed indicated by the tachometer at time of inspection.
4000 rpm
